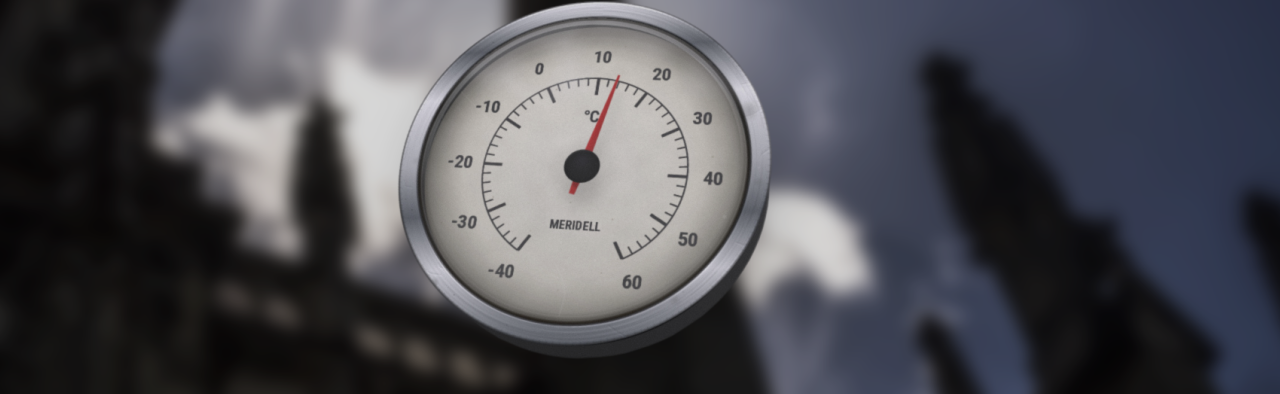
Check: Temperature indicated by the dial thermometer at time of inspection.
14 °C
